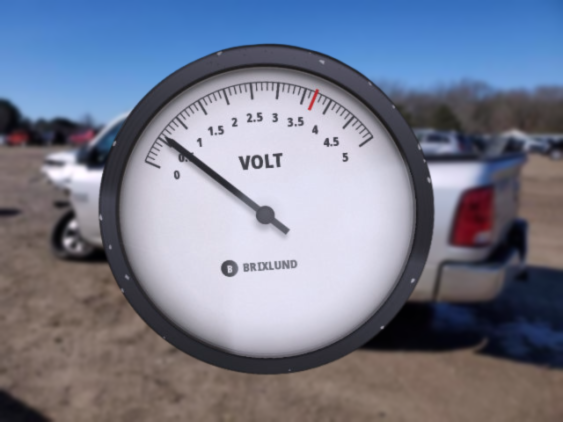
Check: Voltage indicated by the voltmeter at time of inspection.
0.6 V
